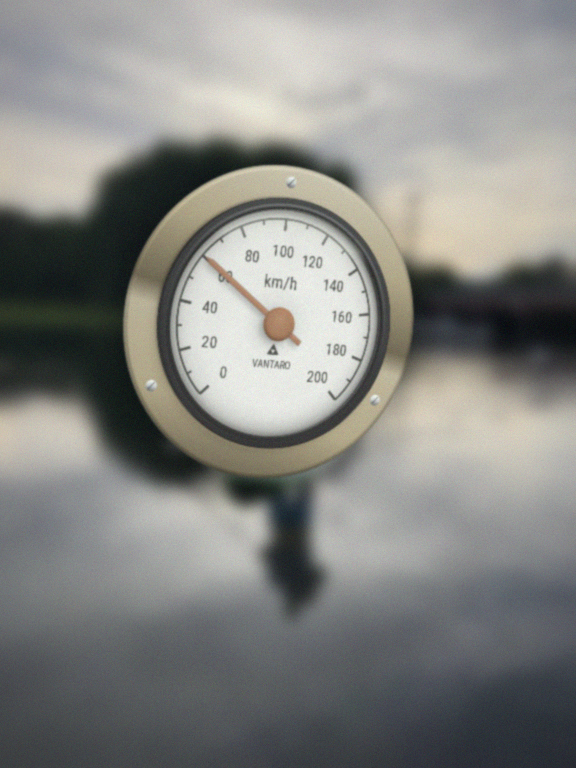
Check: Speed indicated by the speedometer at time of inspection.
60 km/h
